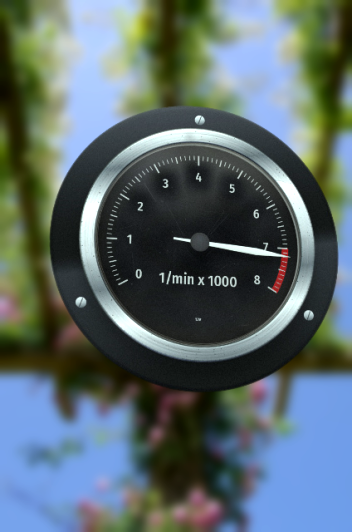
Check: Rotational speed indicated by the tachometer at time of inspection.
7200 rpm
